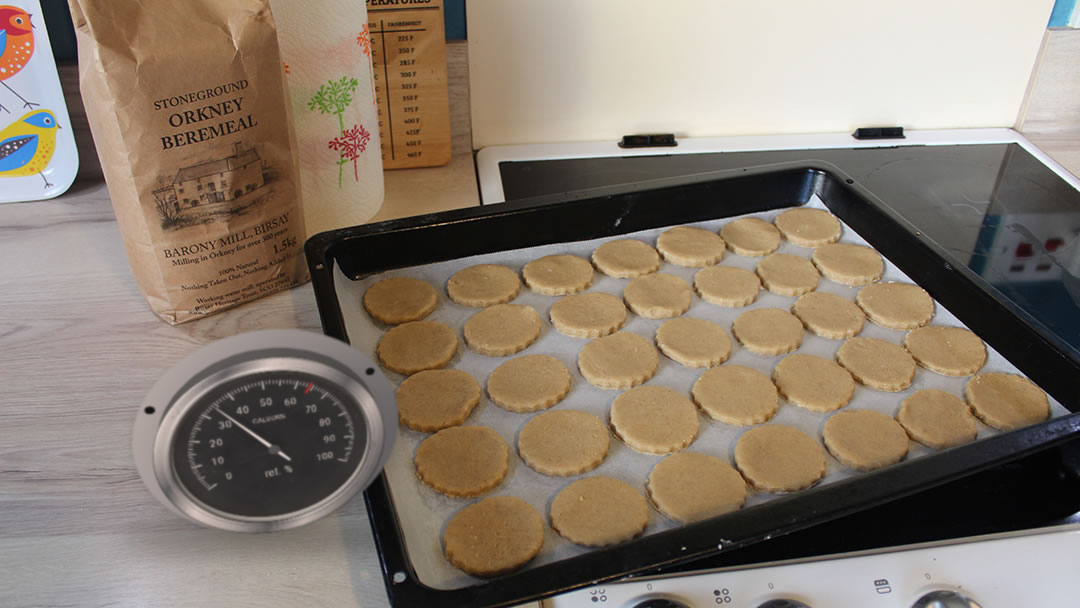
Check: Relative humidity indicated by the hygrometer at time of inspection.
35 %
